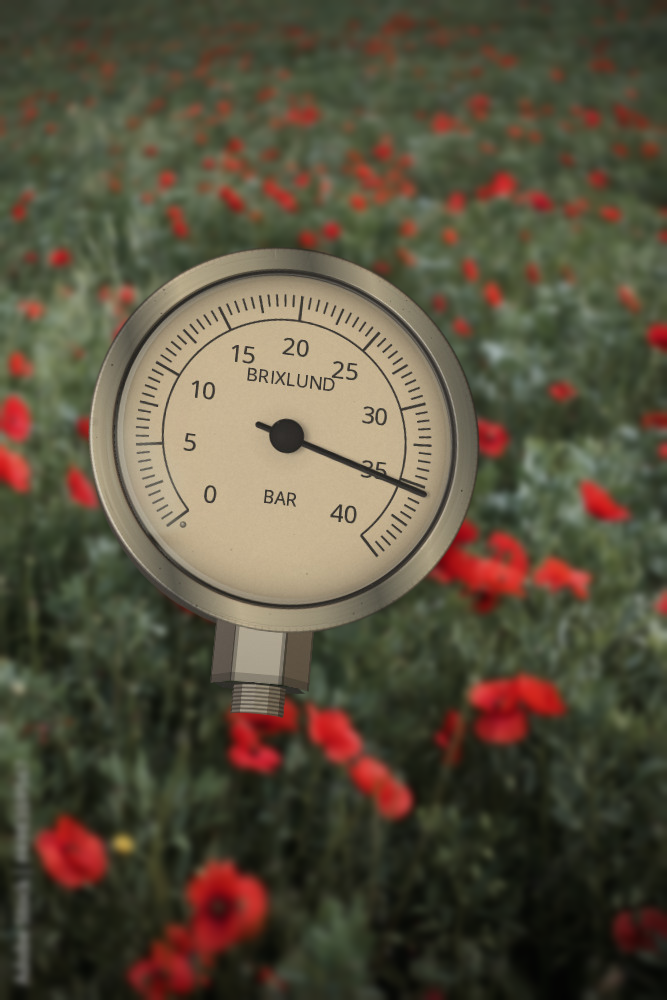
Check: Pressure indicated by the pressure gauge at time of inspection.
35.5 bar
